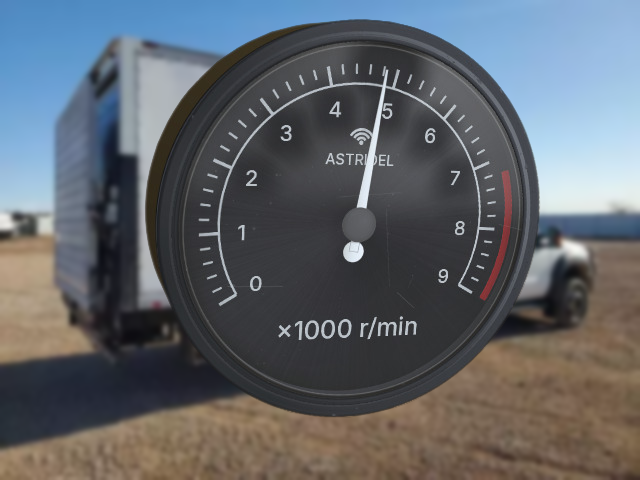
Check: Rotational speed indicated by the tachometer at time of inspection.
4800 rpm
